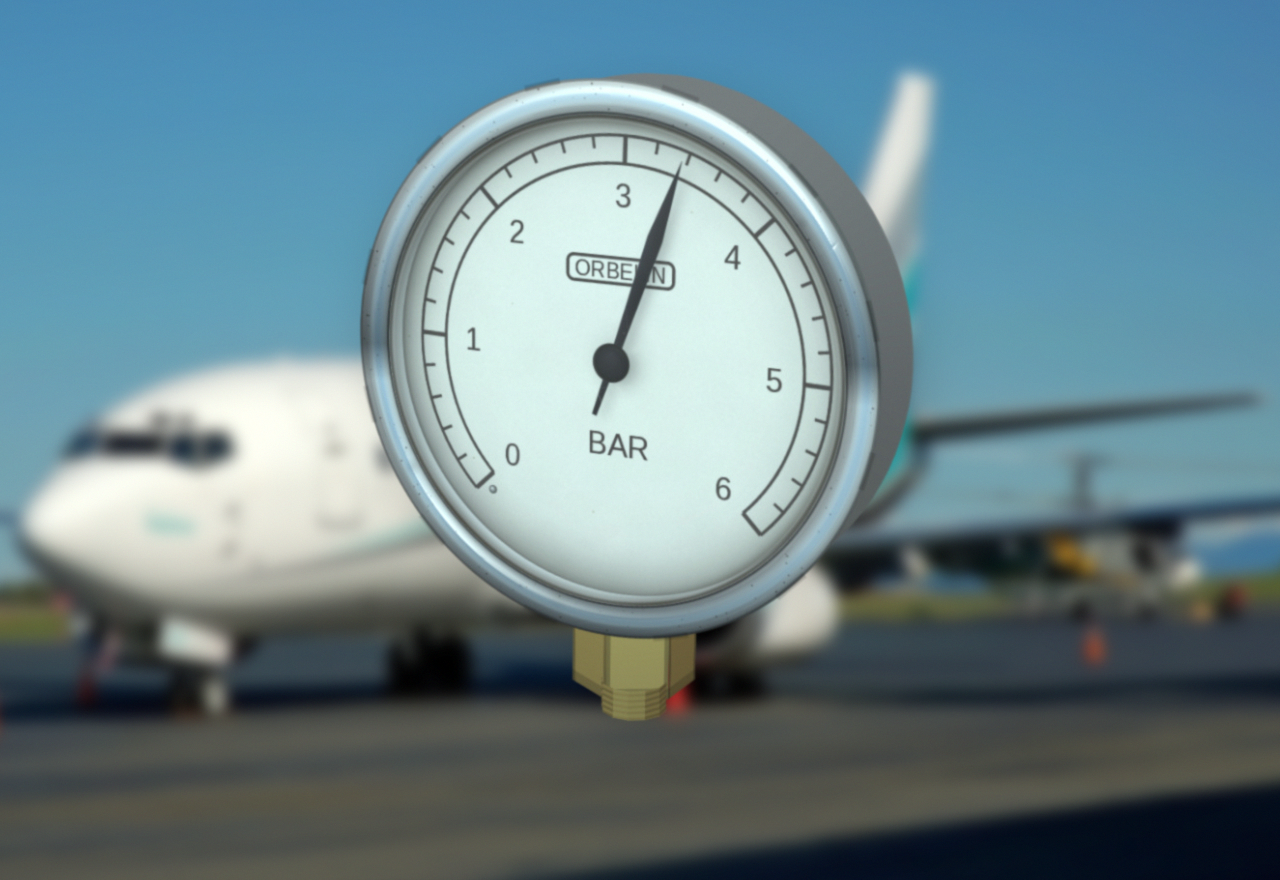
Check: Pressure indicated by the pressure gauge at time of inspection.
3.4 bar
